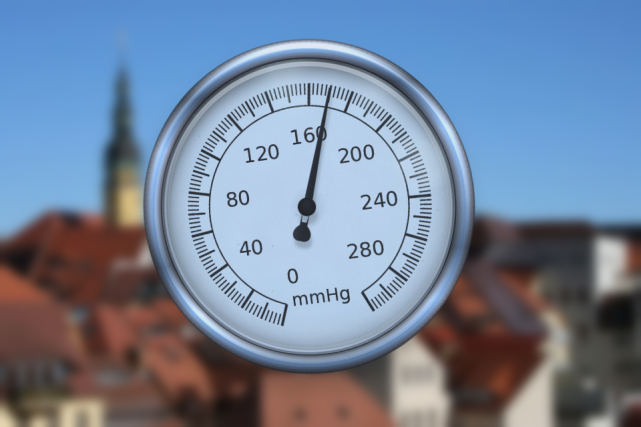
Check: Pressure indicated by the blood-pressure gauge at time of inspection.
170 mmHg
